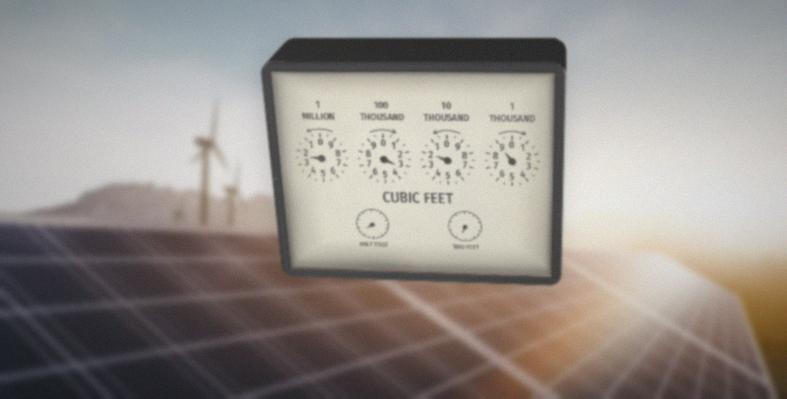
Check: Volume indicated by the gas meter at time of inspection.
231900 ft³
